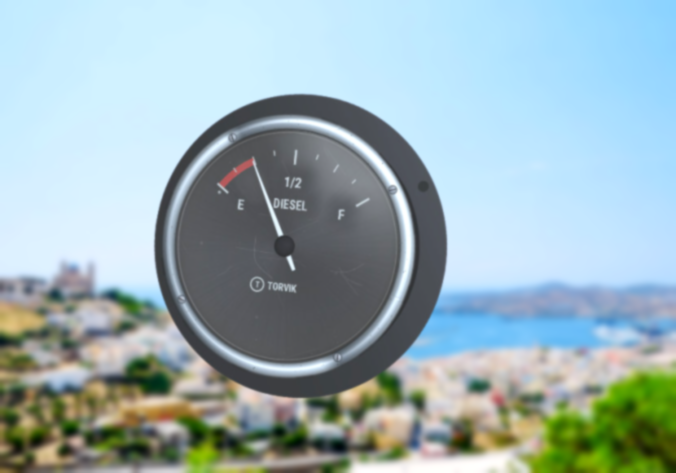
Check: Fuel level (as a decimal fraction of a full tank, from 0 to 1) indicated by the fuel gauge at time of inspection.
0.25
